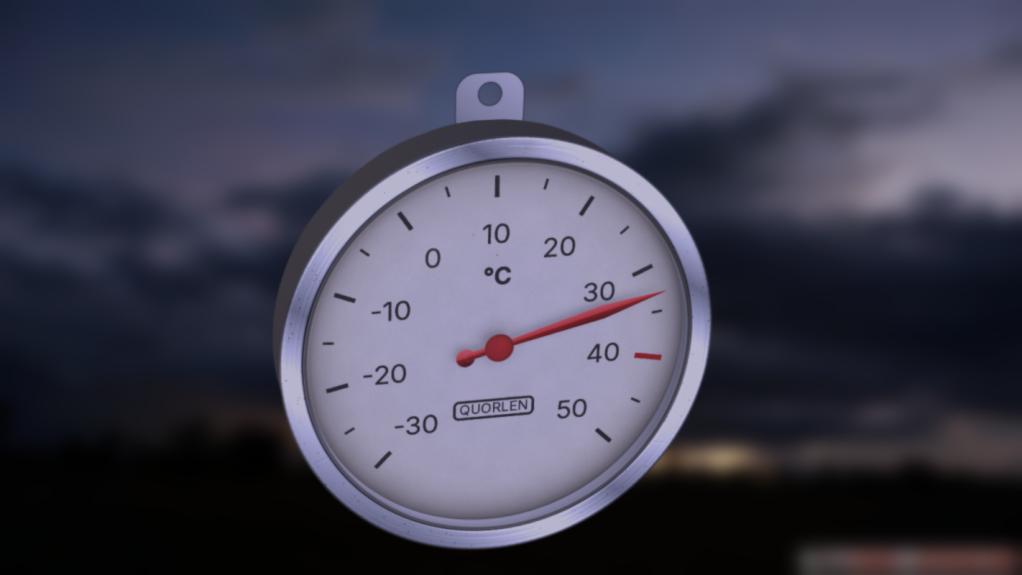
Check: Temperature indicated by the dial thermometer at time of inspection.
32.5 °C
